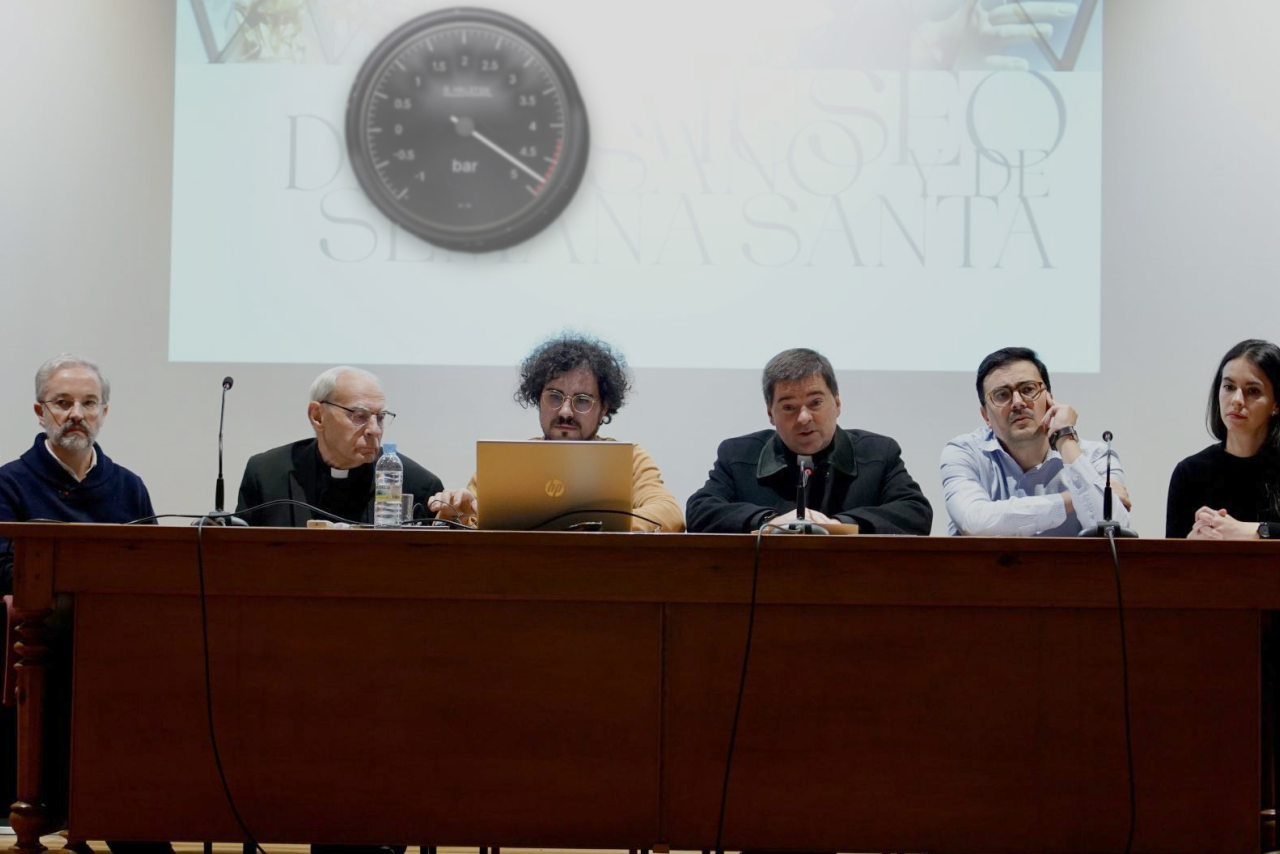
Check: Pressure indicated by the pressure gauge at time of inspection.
4.8 bar
